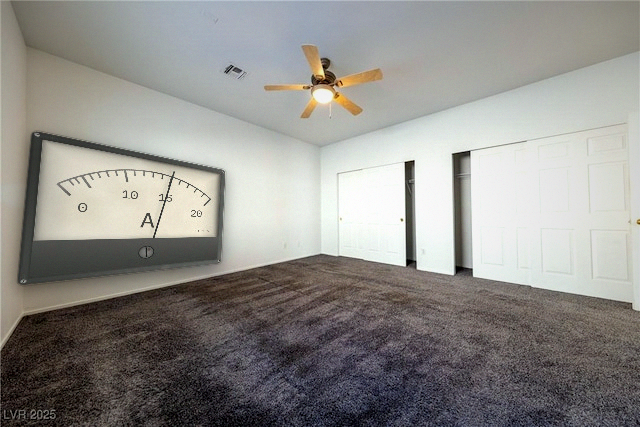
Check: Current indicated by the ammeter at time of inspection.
15 A
